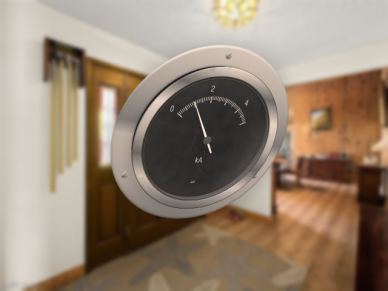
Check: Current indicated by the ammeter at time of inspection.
1 kA
